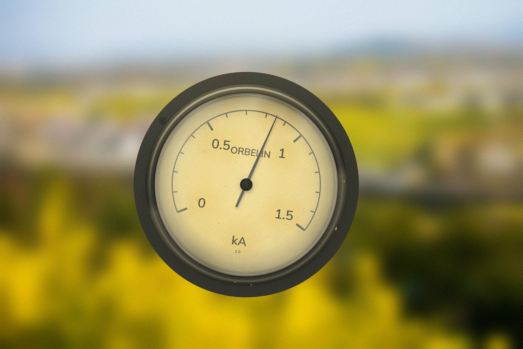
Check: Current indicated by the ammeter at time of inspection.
0.85 kA
